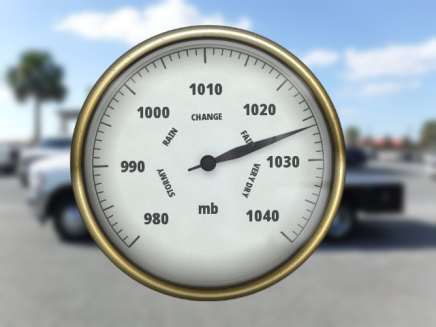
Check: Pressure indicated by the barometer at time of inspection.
1026 mbar
